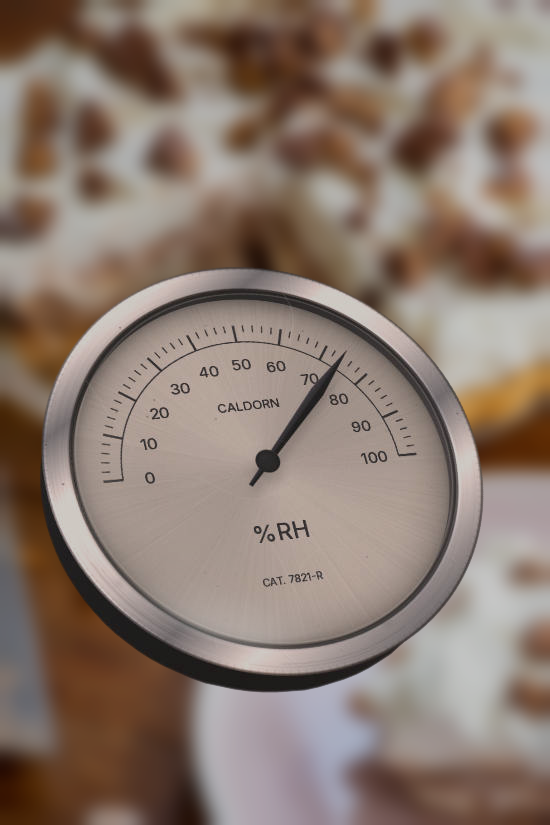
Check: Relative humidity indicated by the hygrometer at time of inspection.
74 %
